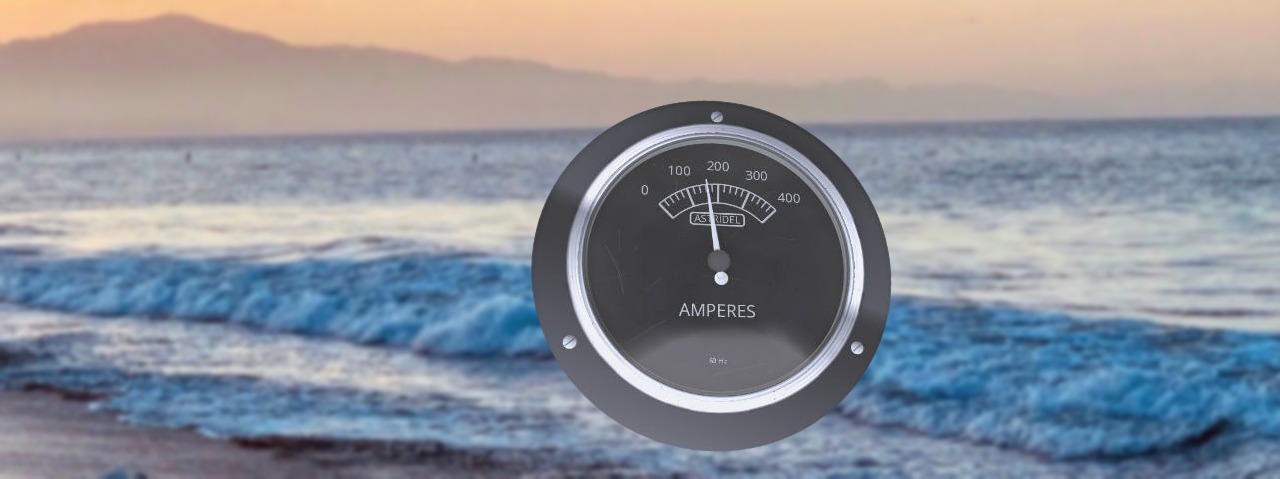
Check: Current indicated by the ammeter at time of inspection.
160 A
